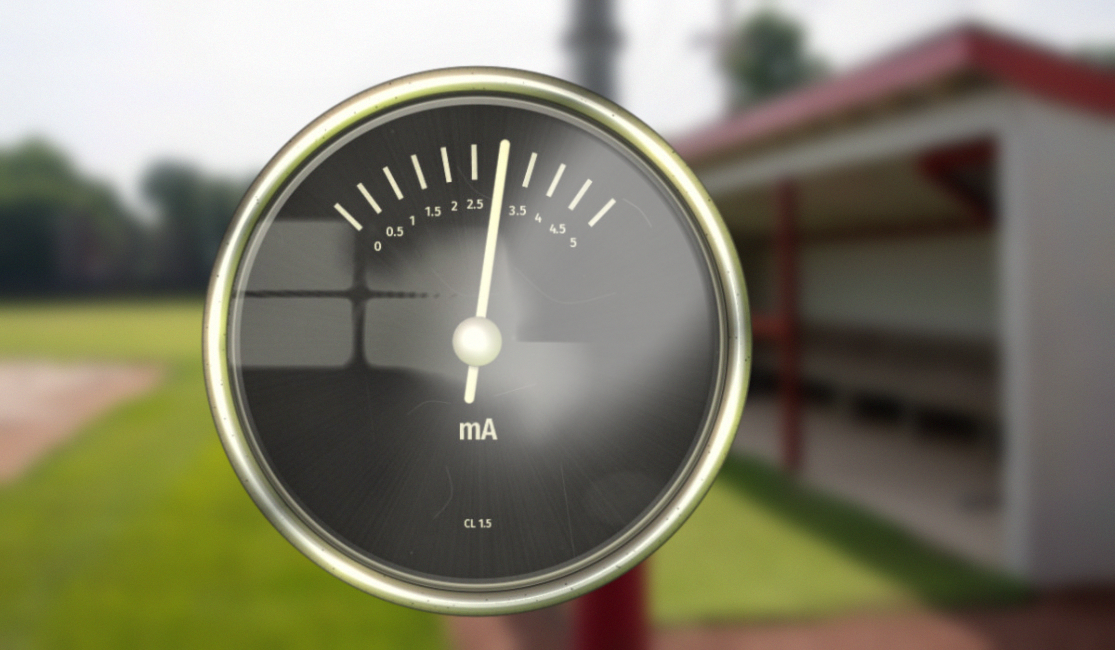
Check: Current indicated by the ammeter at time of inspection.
3 mA
